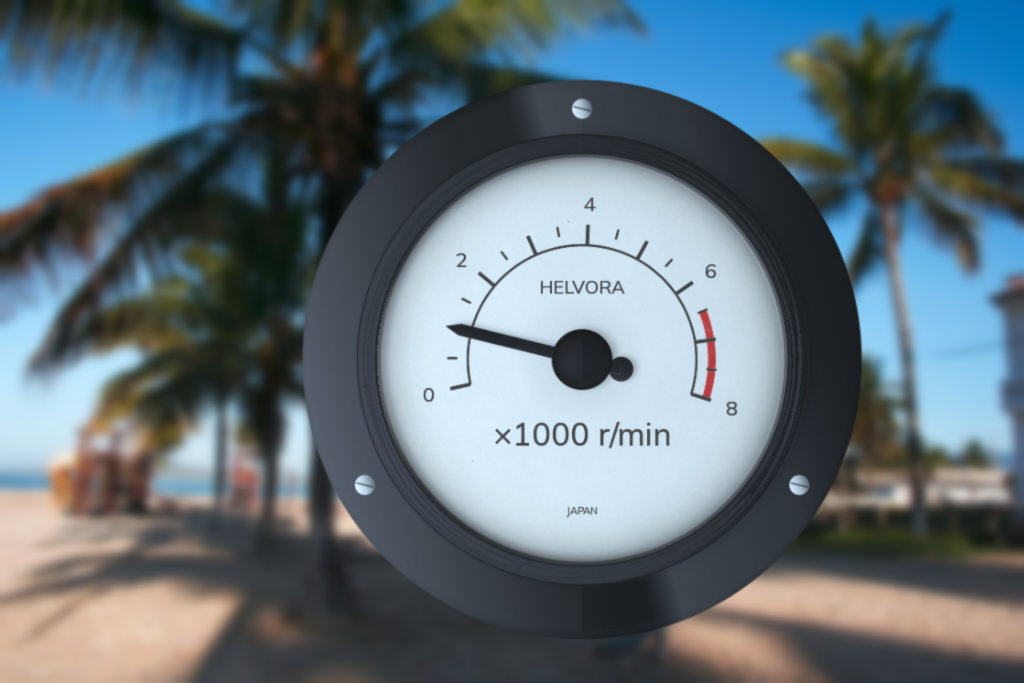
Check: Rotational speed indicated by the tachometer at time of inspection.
1000 rpm
